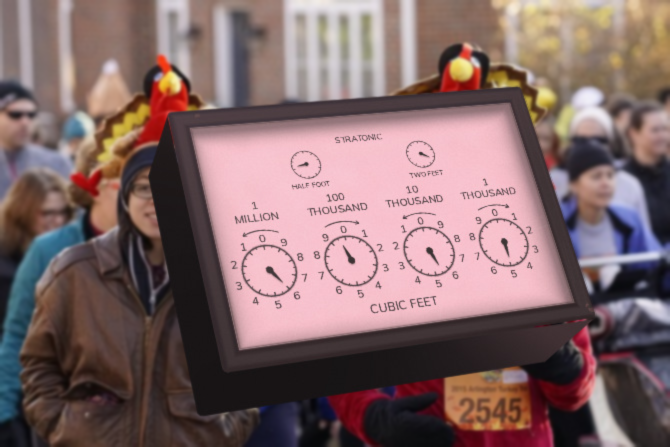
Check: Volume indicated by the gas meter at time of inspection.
595500 ft³
